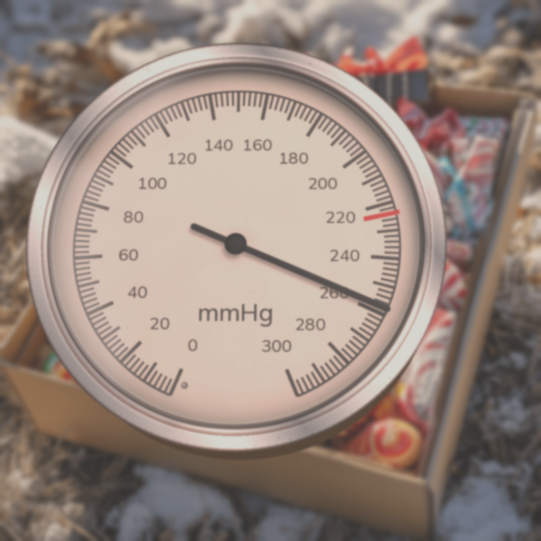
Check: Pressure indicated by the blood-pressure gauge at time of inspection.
258 mmHg
